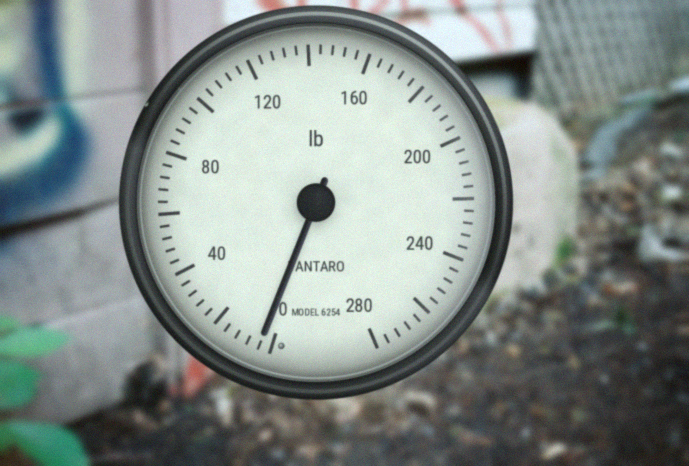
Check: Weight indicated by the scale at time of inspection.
4 lb
